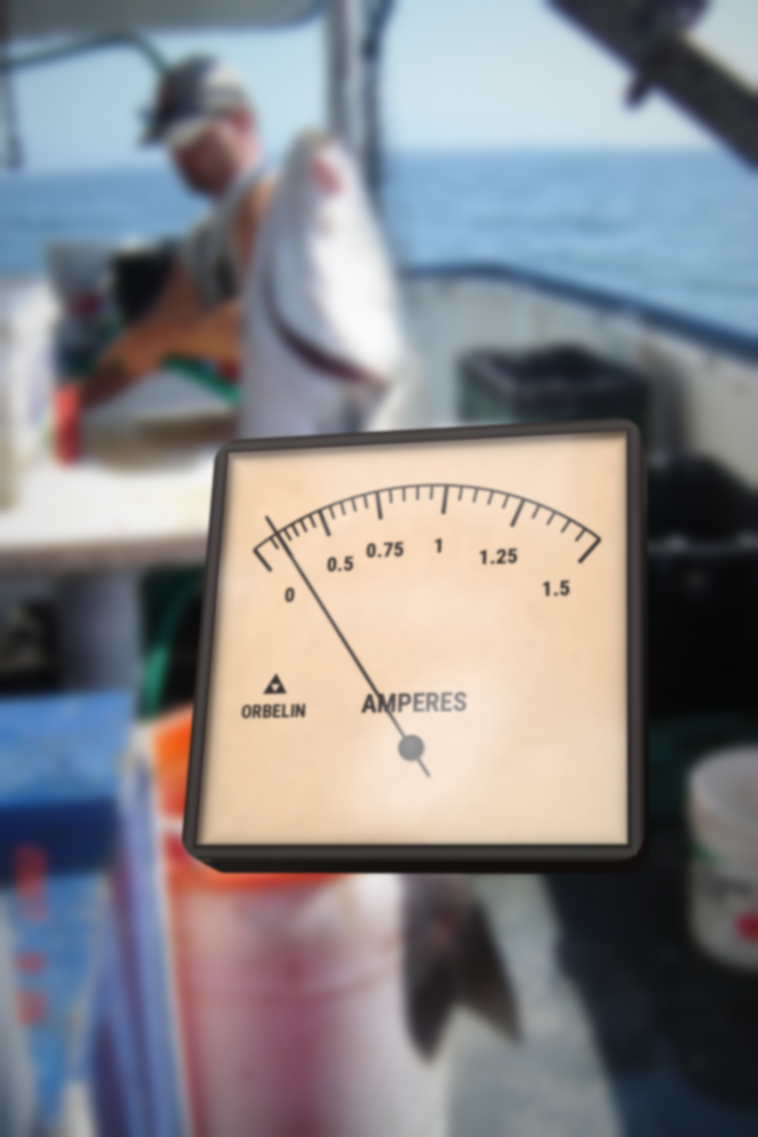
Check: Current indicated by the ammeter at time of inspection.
0.25 A
